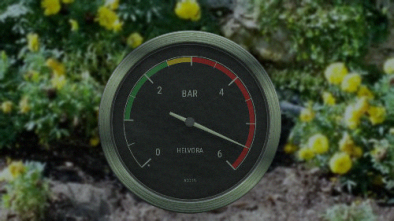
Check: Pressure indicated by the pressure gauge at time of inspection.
5.5 bar
